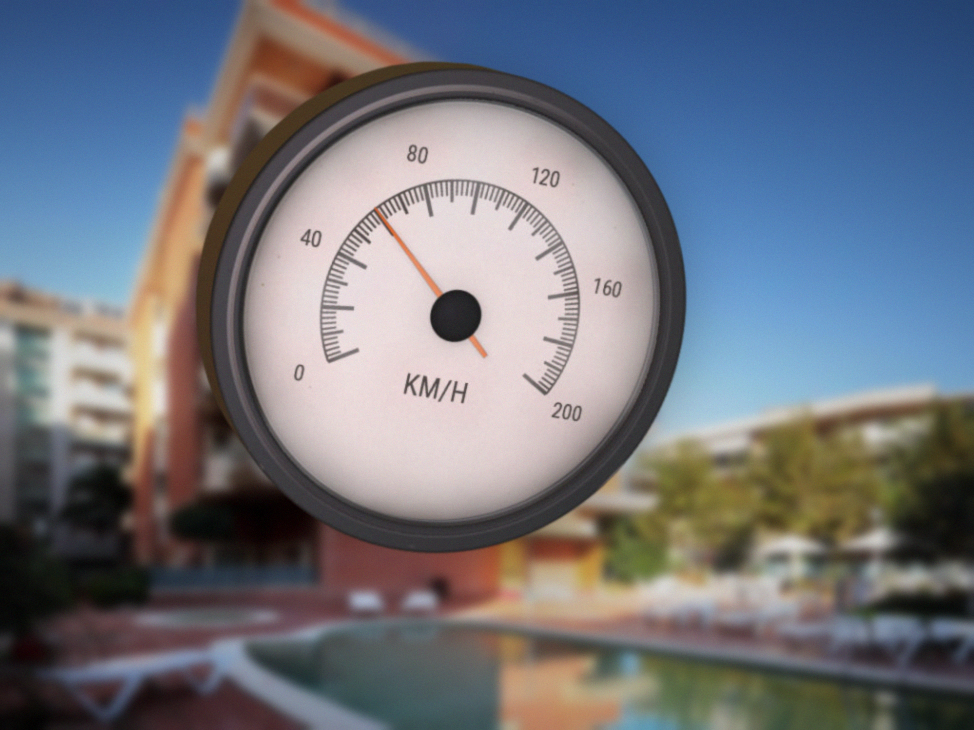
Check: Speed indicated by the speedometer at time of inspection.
60 km/h
